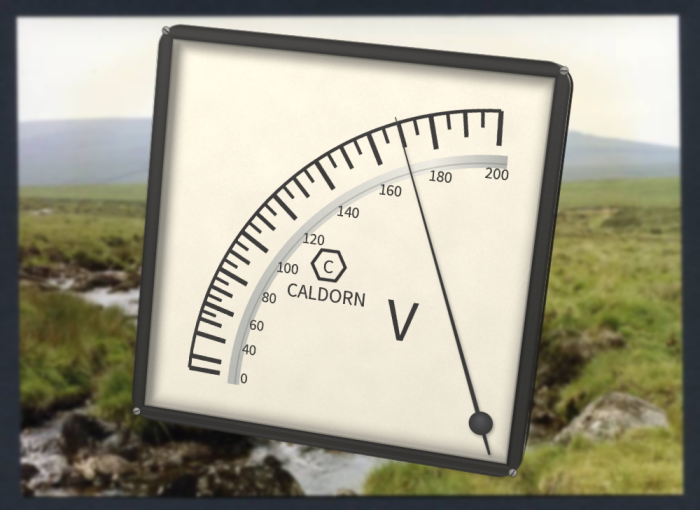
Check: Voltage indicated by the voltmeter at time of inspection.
170 V
